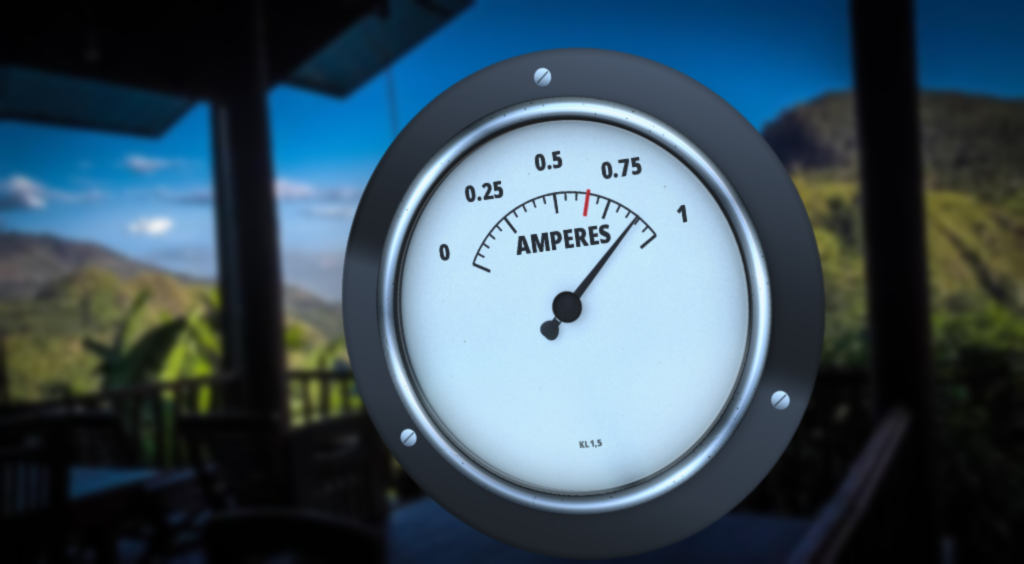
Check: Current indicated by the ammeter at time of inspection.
0.9 A
